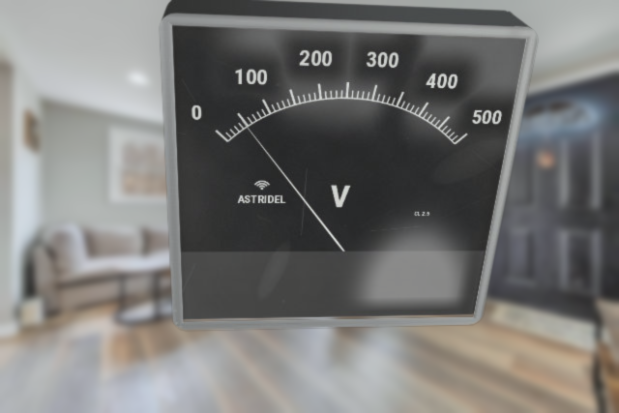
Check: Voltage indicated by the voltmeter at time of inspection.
50 V
